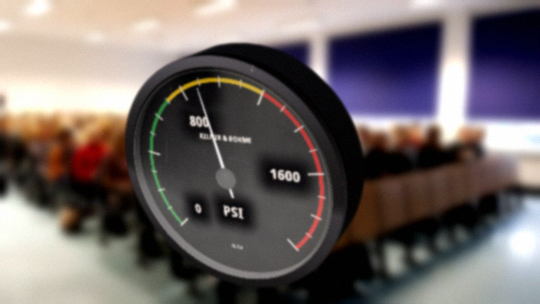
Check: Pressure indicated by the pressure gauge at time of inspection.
900 psi
